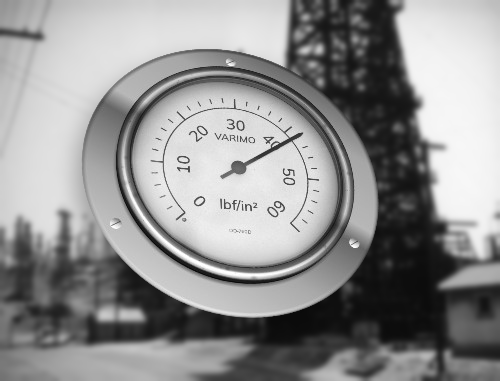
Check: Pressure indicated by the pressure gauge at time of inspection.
42 psi
